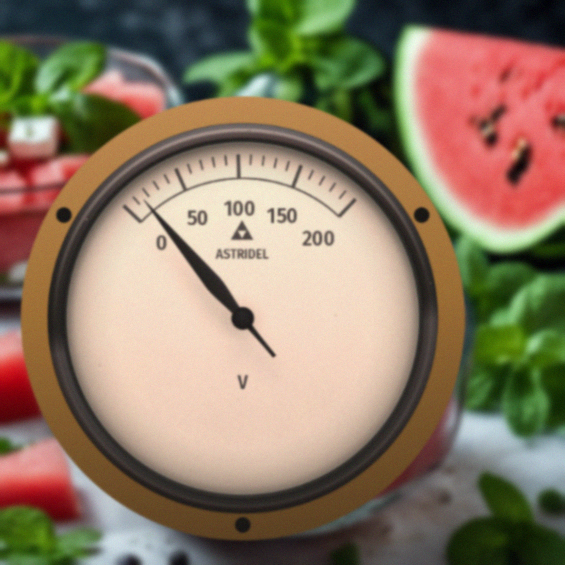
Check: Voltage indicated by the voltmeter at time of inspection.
15 V
